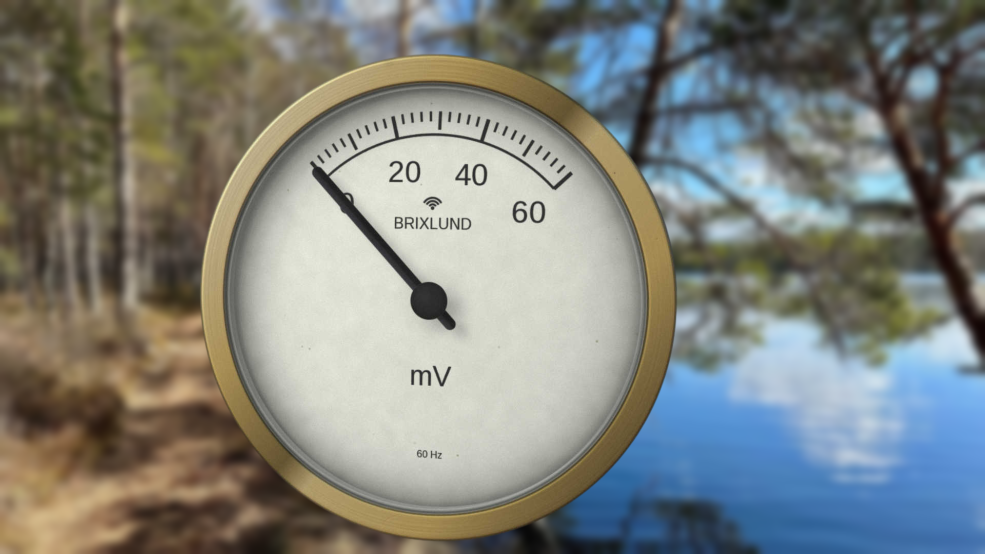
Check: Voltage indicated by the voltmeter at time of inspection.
0 mV
